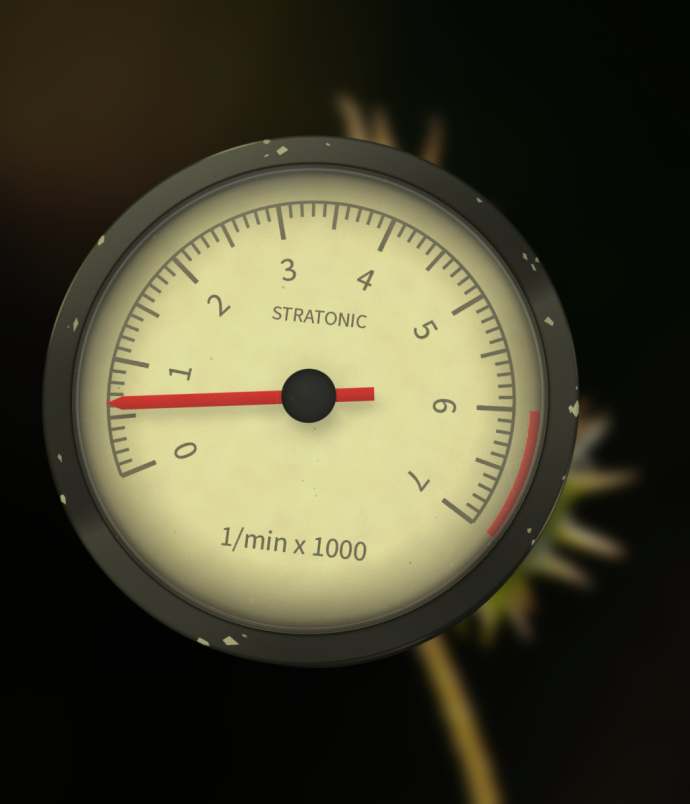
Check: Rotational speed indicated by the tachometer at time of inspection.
600 rpm
